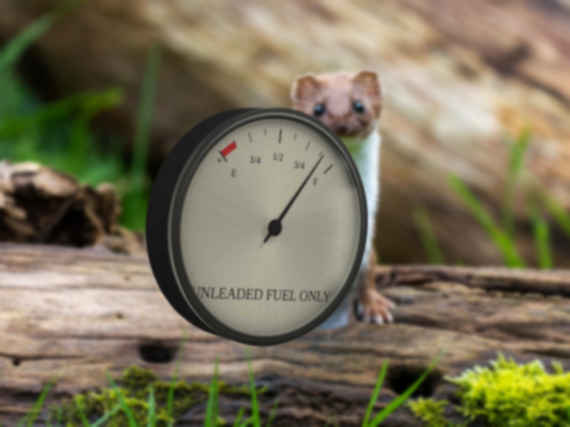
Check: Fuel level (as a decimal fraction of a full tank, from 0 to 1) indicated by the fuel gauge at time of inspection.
0.875
